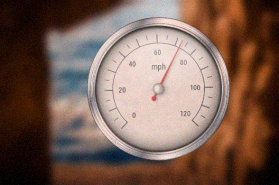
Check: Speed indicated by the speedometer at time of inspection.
72.5 mph
